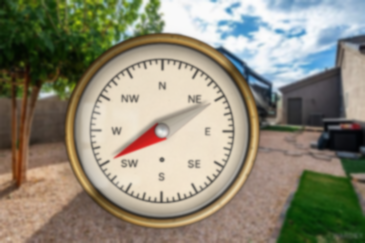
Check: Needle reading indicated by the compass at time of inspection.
240 °
